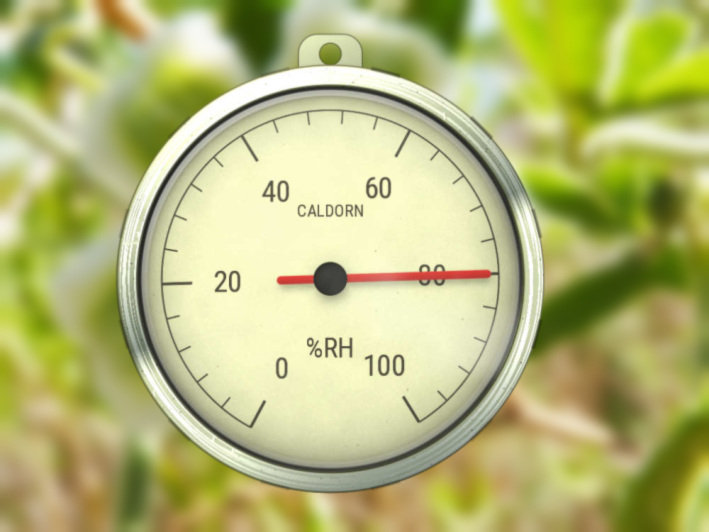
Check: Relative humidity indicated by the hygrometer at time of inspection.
80 %
